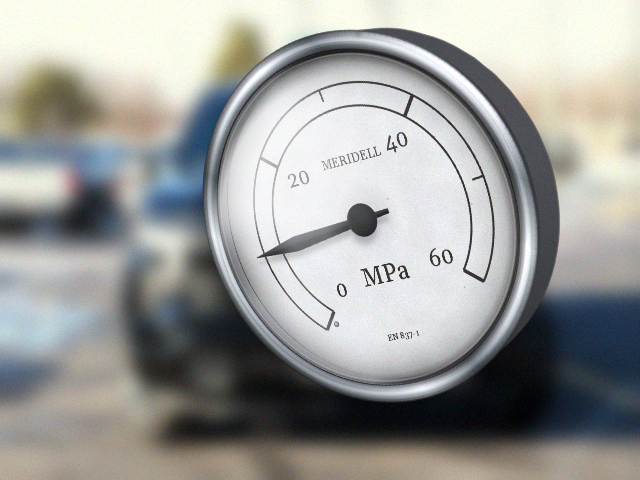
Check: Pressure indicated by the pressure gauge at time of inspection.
10 MPa
